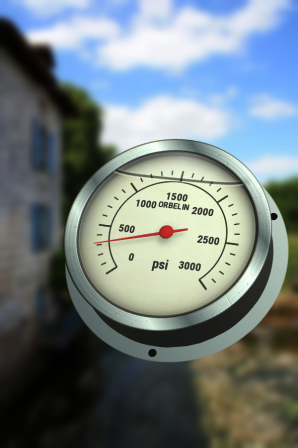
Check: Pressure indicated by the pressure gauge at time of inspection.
300 psi
